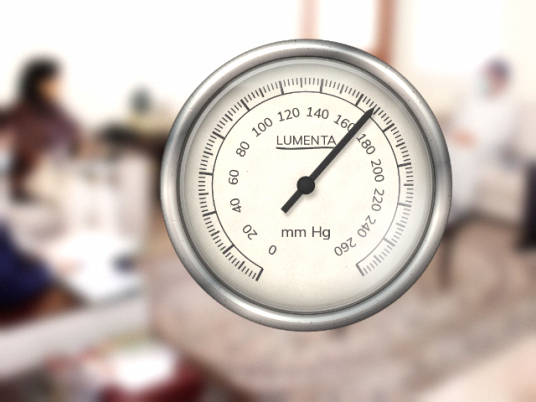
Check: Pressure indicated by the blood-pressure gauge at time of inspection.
168 mmHg
